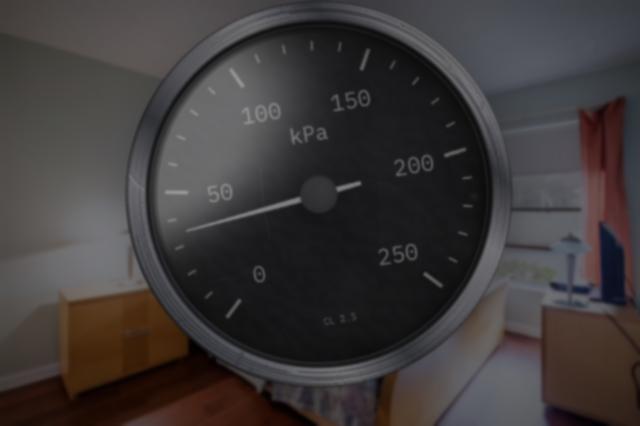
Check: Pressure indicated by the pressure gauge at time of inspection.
35 kPa
